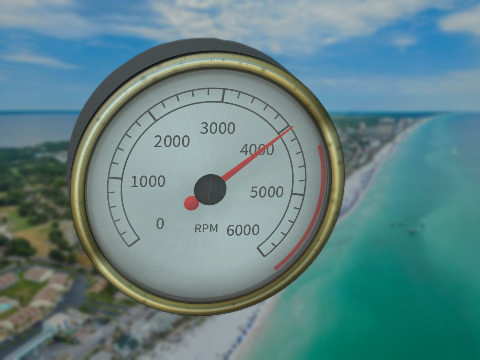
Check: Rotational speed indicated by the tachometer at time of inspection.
4000 rpm
